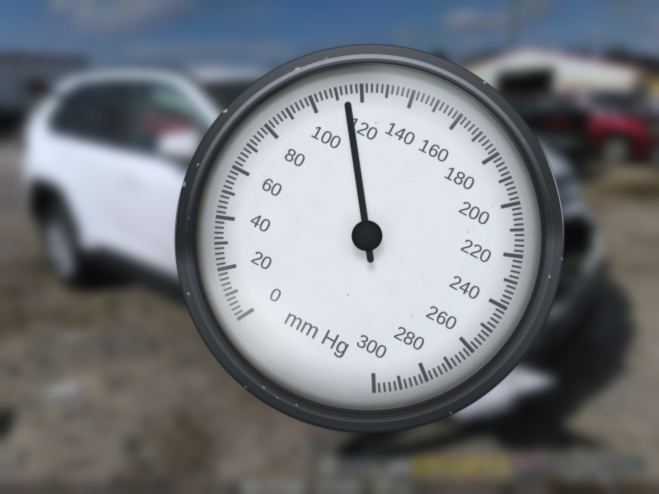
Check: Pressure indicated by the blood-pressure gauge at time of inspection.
114 mmHg
